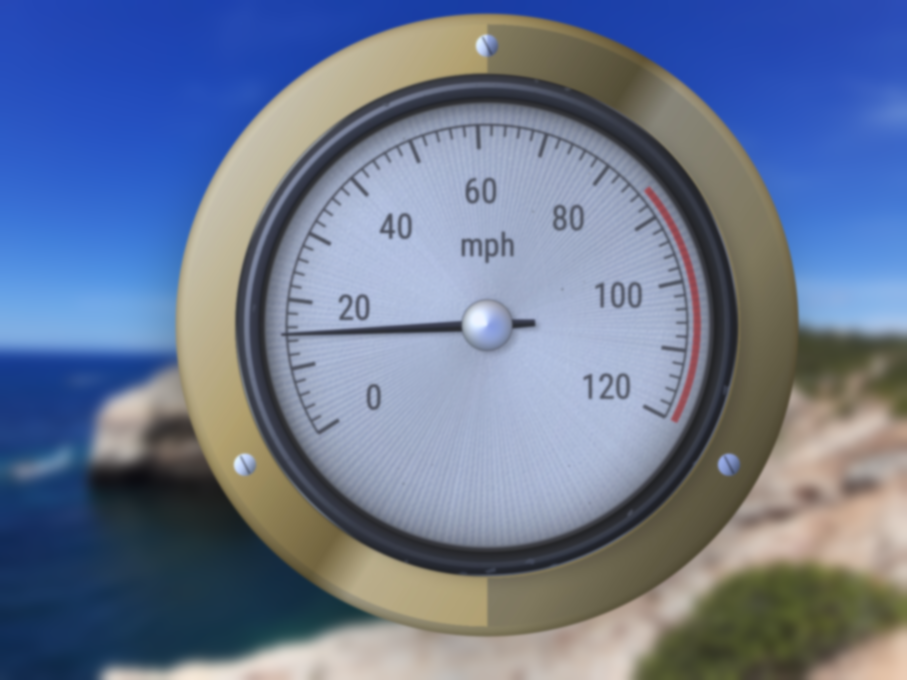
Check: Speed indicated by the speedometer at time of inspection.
15 mph
